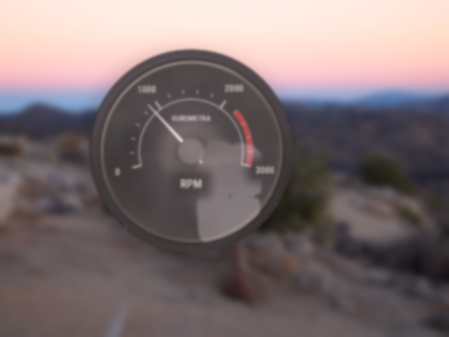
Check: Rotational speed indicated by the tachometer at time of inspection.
900 rpm
